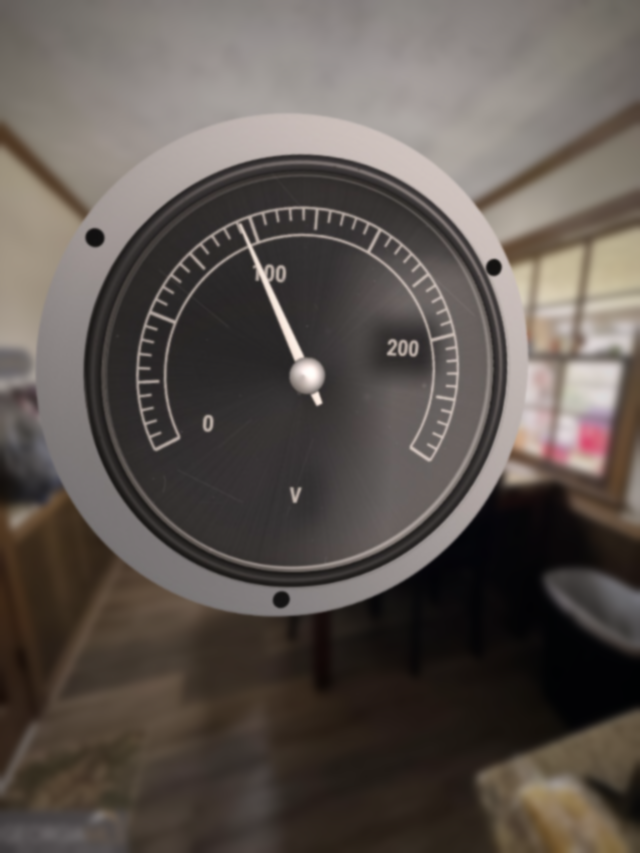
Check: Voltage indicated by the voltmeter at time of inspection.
95 V
